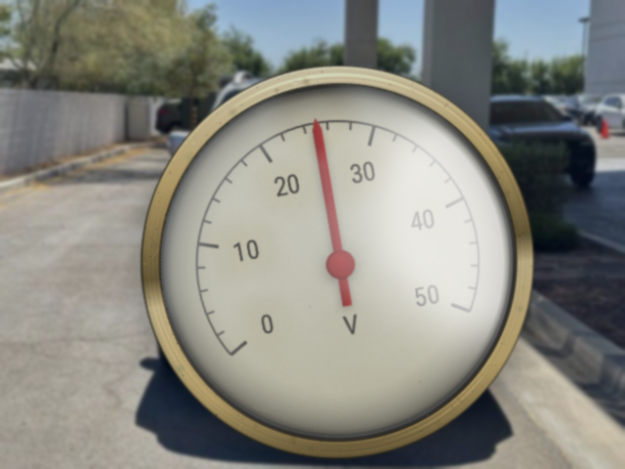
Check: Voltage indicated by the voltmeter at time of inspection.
25 V
